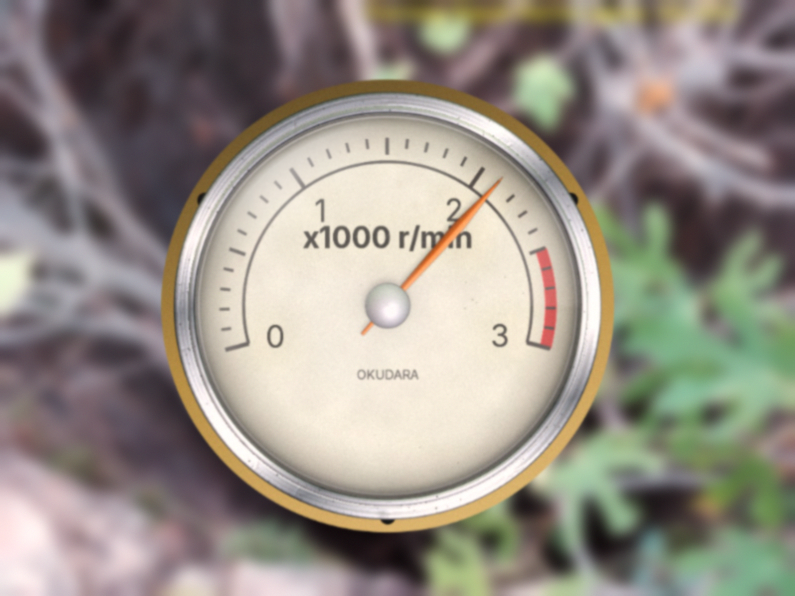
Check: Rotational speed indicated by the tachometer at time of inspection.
2100 rpm
